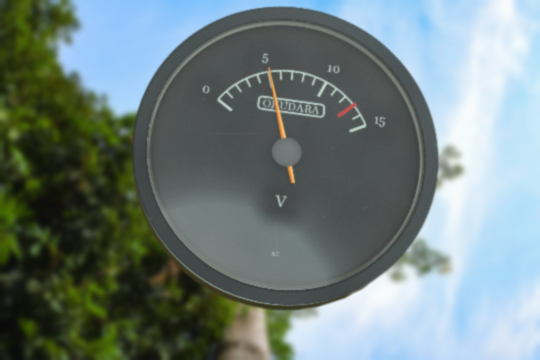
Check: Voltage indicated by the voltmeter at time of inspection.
5 V
